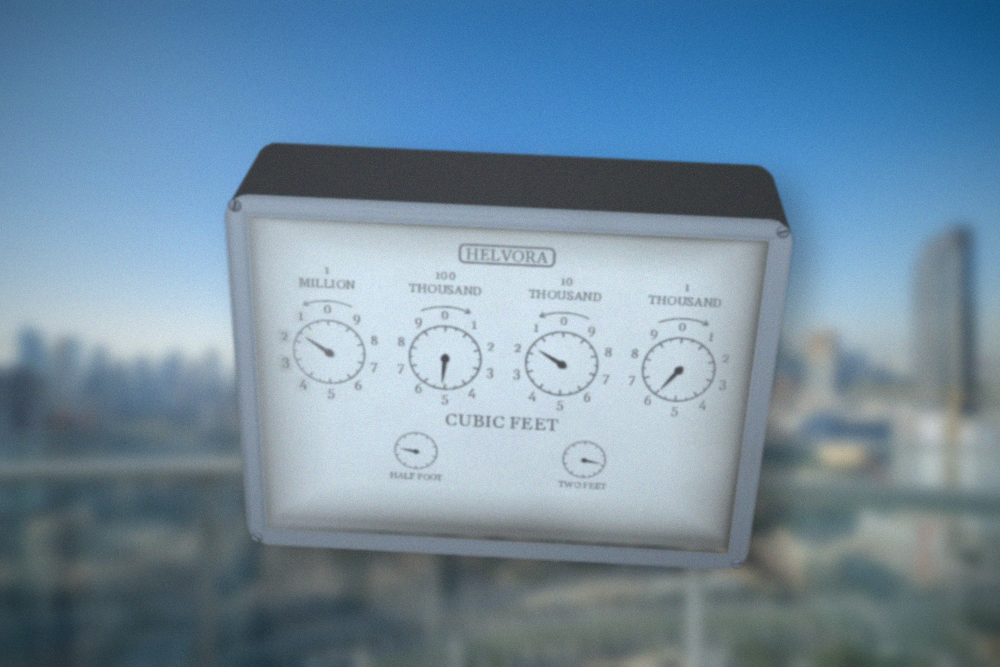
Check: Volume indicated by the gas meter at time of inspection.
151600 ft³
